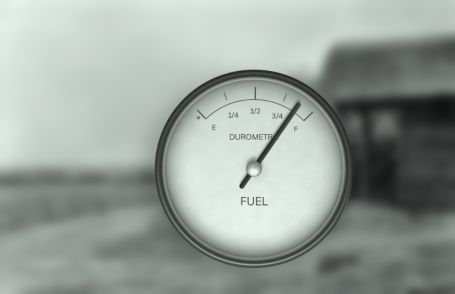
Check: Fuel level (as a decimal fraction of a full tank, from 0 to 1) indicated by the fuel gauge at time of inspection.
0.875
